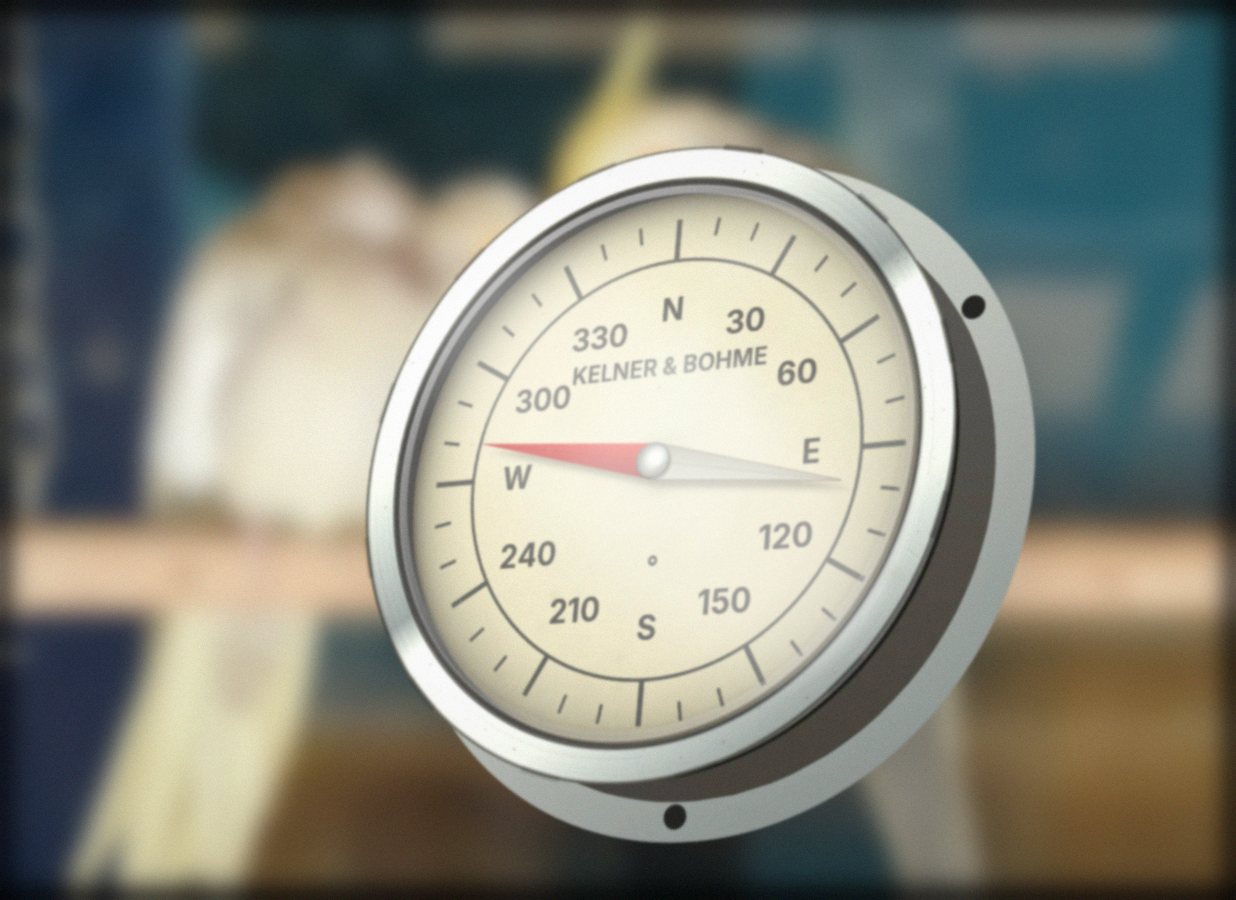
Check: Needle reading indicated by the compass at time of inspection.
280 °
